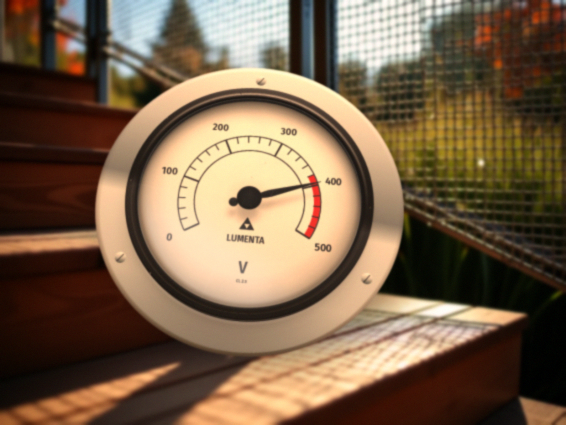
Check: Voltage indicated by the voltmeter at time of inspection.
400 V
